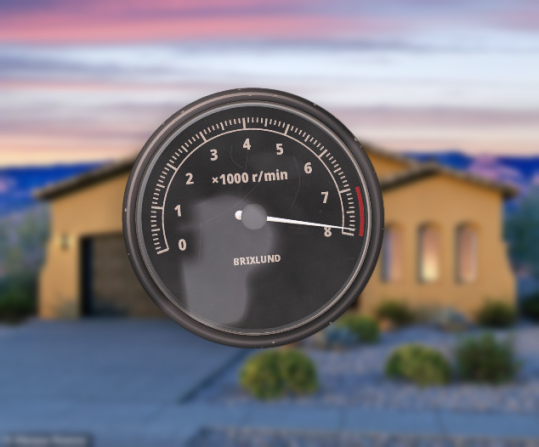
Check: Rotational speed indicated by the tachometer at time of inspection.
7900 rpm
